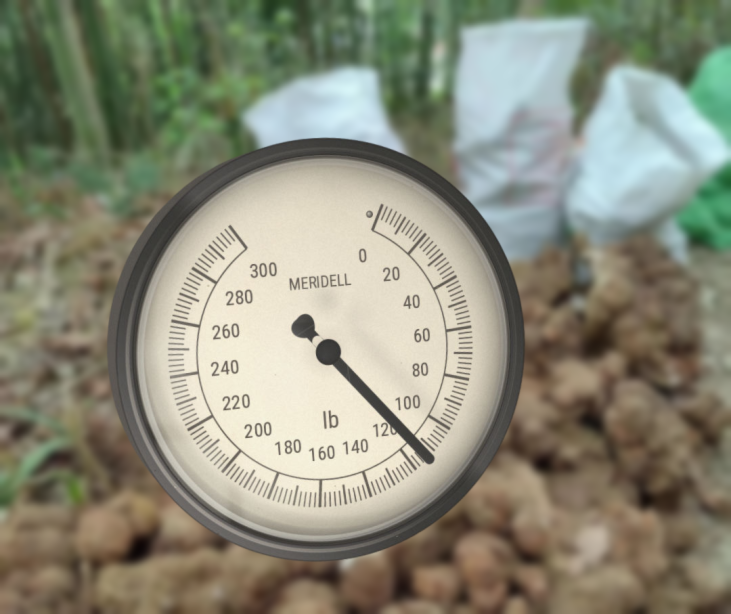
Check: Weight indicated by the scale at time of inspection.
114 lb
